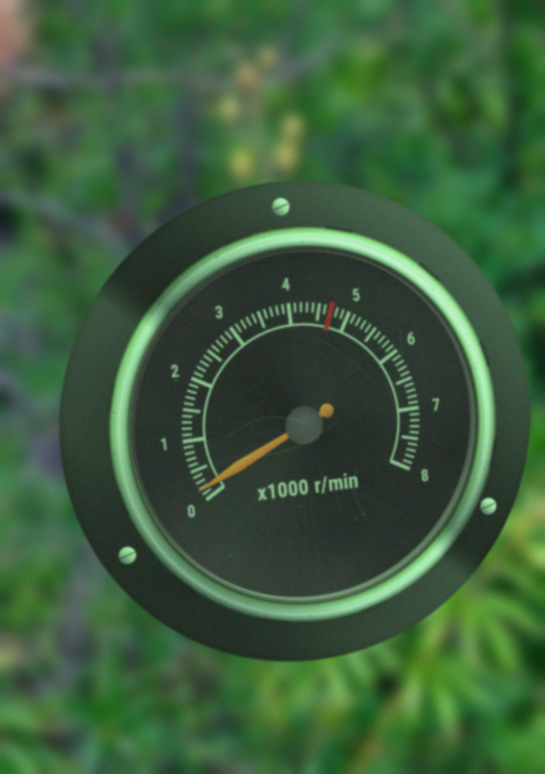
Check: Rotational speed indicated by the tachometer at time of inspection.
200 rpm
